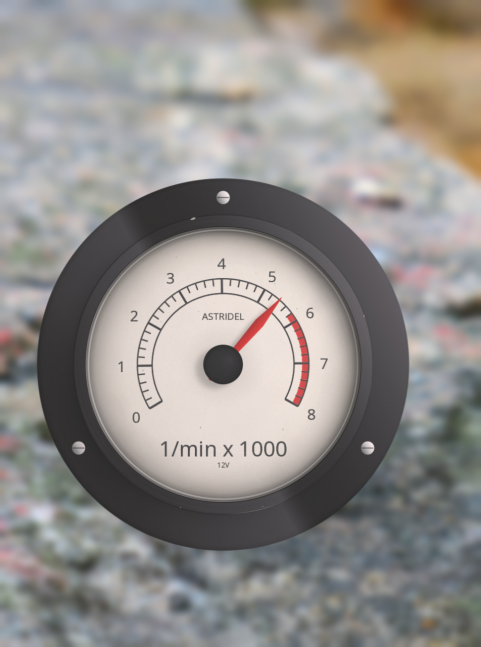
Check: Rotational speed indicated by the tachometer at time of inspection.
5400 rpm
